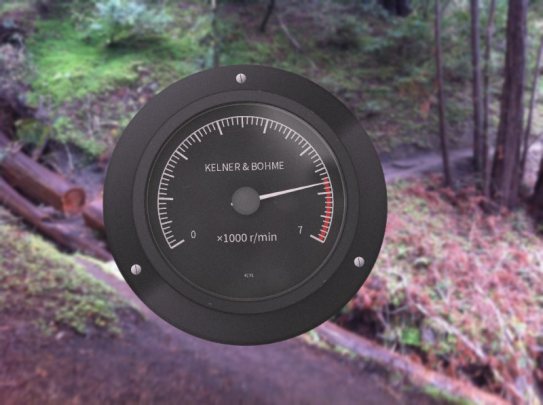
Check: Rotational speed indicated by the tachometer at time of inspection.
5800 rpm
